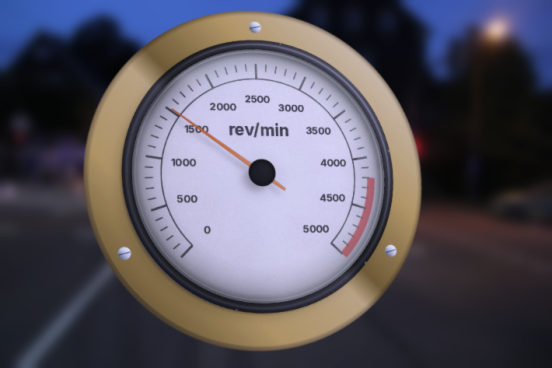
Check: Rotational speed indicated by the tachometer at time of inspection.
1500 rpm
